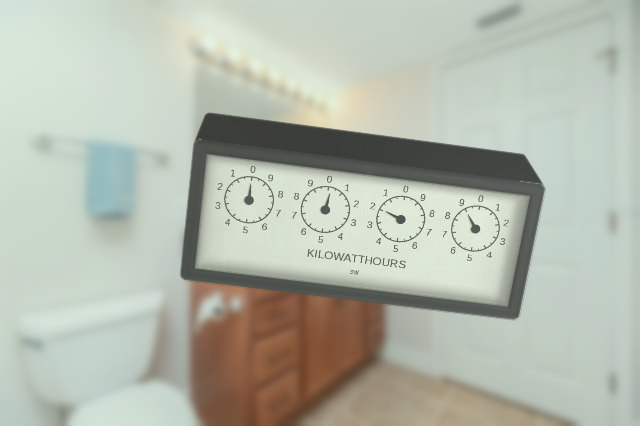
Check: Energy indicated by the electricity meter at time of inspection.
19 kWh
